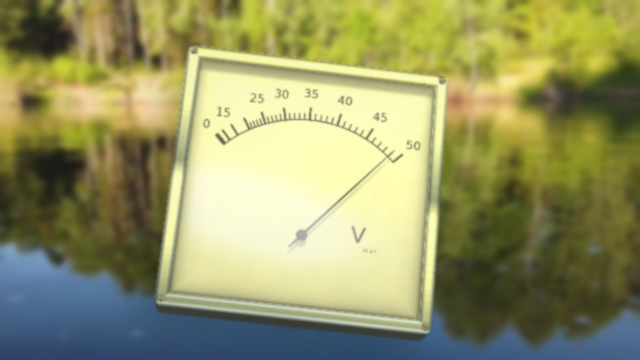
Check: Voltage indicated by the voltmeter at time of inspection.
49 V
